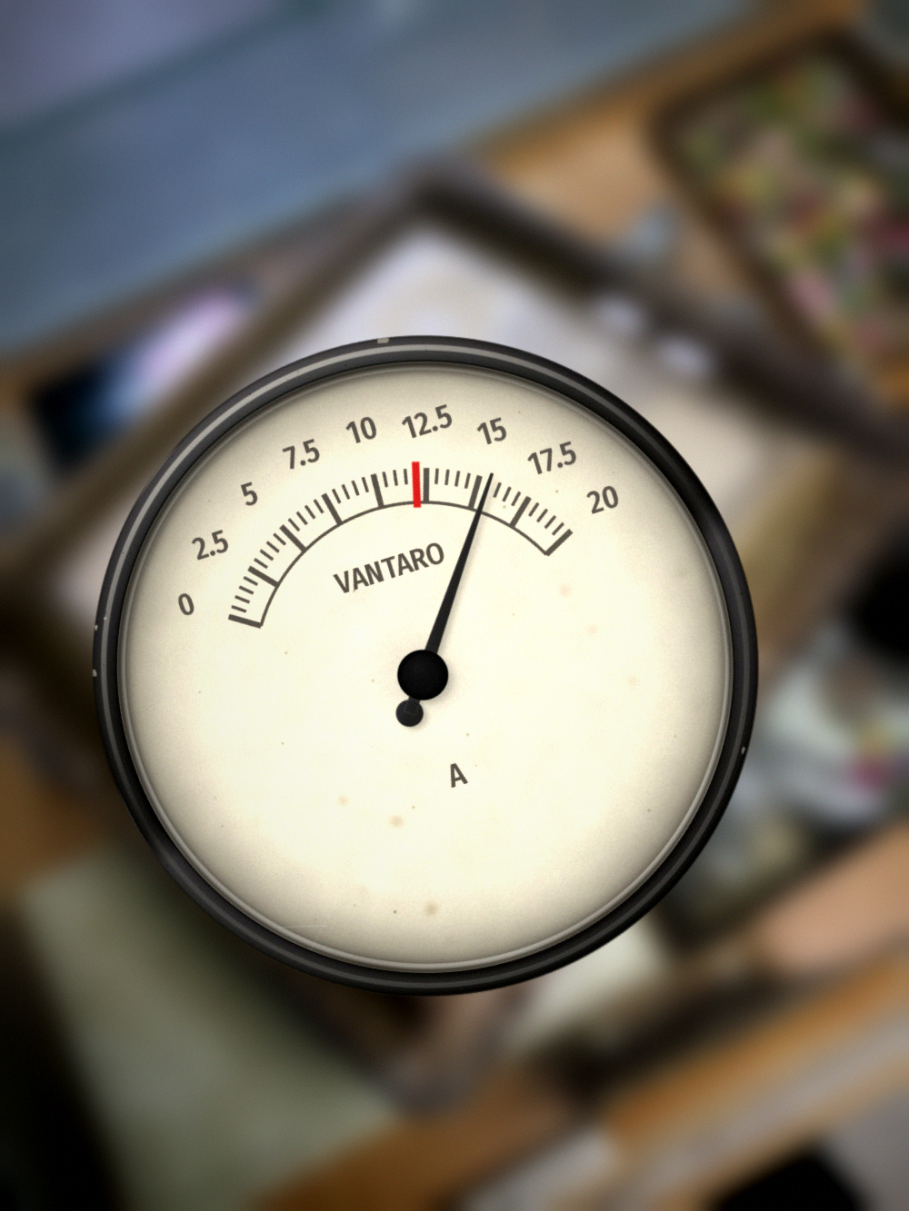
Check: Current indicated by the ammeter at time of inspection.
15.5 A
